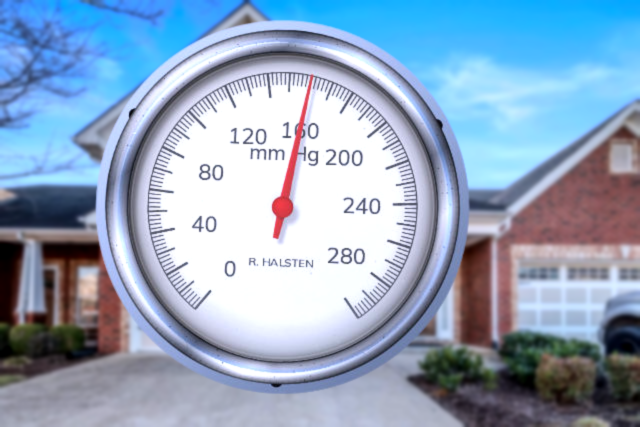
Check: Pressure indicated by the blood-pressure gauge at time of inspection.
160 mmHg
